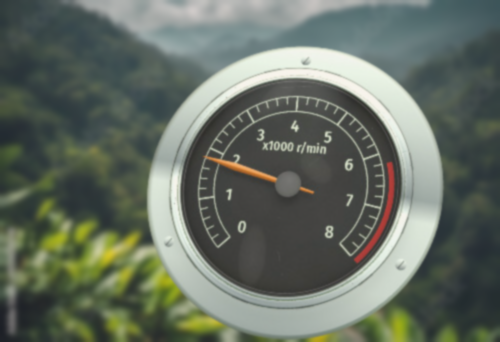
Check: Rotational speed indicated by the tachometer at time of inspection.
1800 rpm
